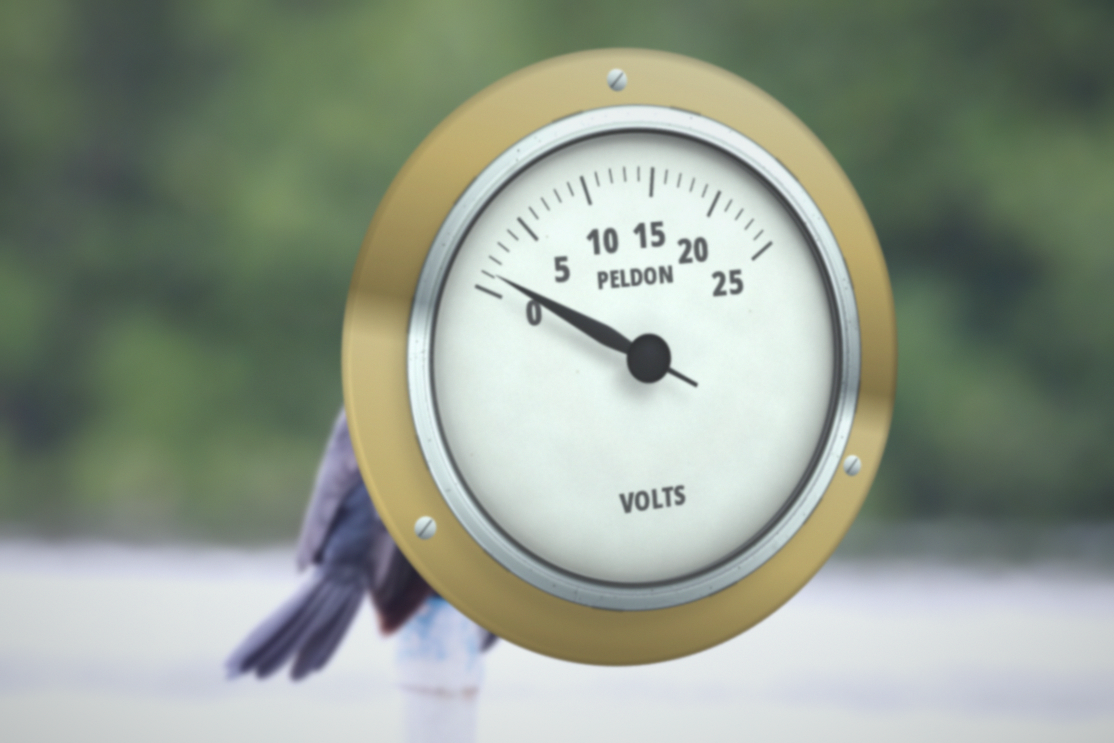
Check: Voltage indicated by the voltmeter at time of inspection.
1 V
